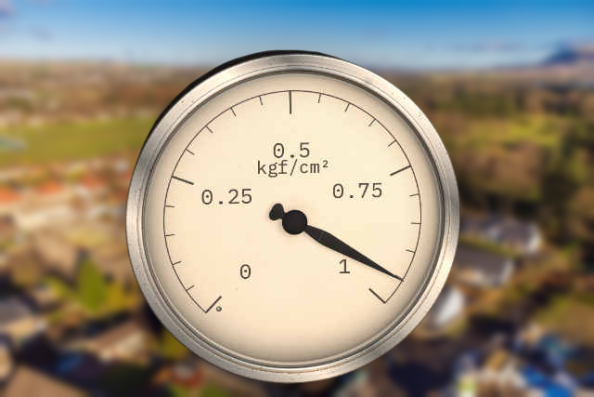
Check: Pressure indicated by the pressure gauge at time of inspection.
0.95 kg/cm²
